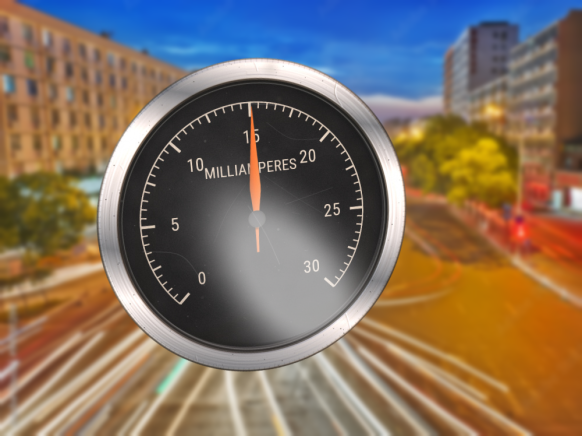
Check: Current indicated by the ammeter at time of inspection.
15 mA
